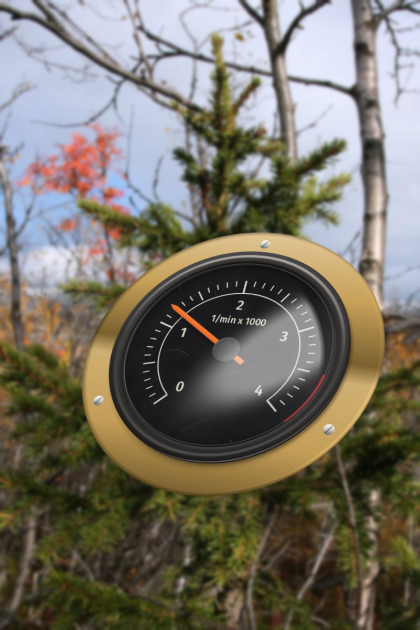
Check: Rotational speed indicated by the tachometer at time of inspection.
1200 rpm
